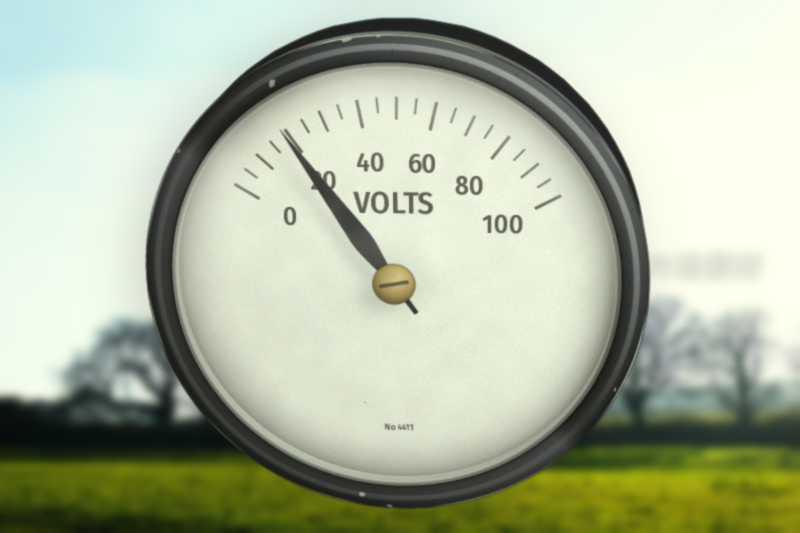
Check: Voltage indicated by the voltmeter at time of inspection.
20 V
